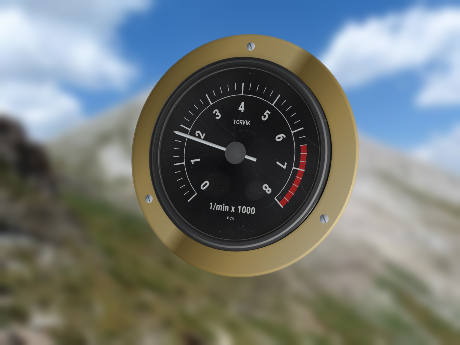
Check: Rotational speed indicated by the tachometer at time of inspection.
1800 rpm
